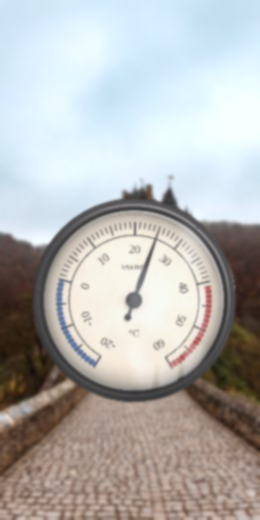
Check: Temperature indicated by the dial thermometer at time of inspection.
25 °C
